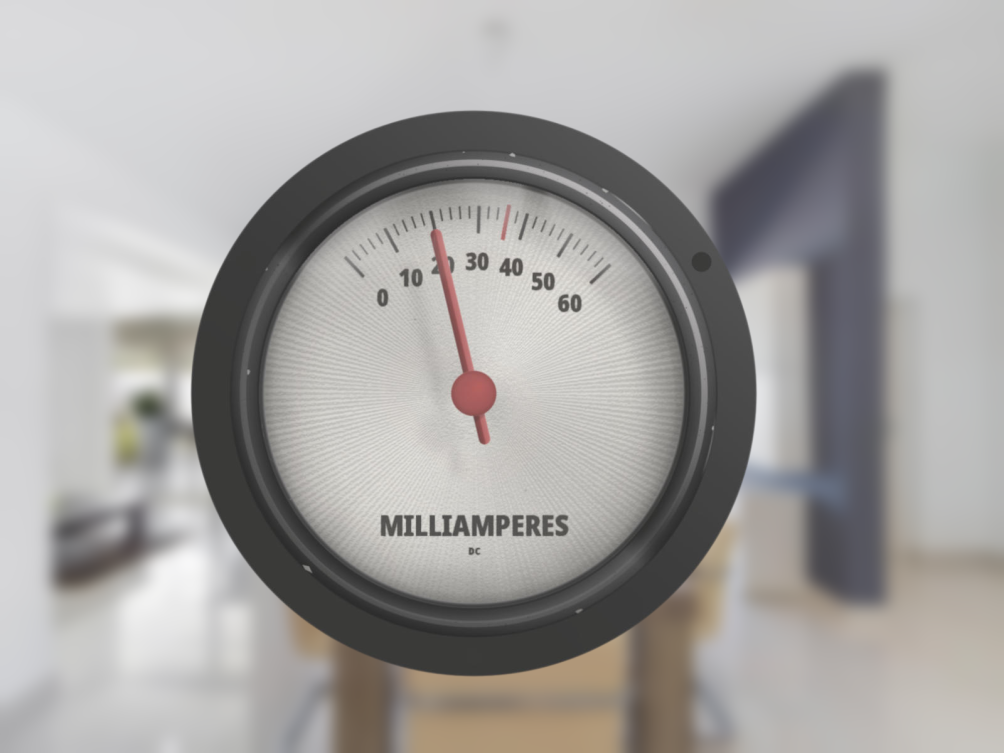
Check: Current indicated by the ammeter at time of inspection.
20 mA
